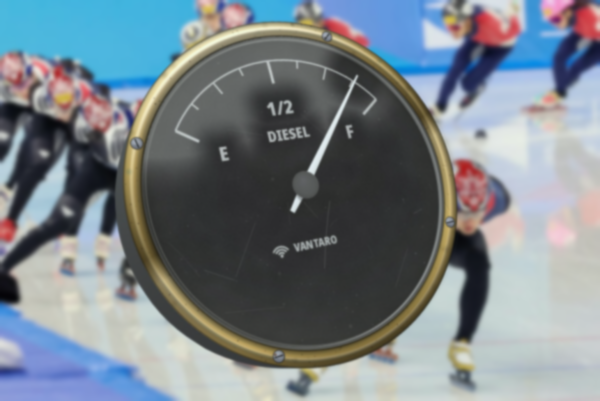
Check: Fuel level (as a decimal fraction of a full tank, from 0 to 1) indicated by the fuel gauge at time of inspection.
0.875
